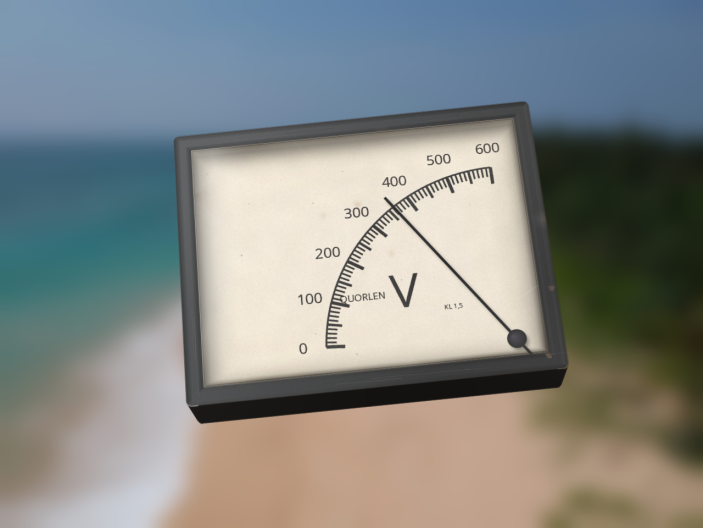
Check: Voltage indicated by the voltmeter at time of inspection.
360 V
